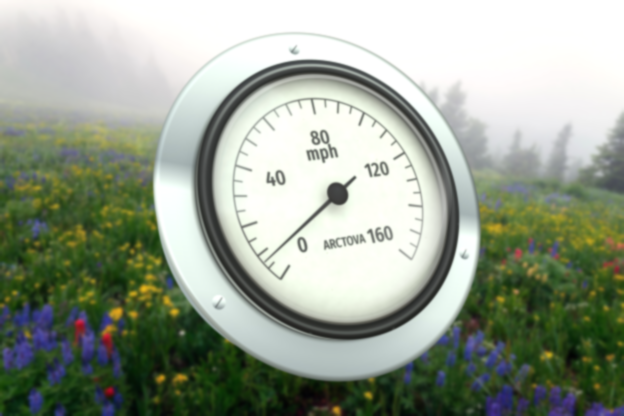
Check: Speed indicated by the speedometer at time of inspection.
7.5 mph
